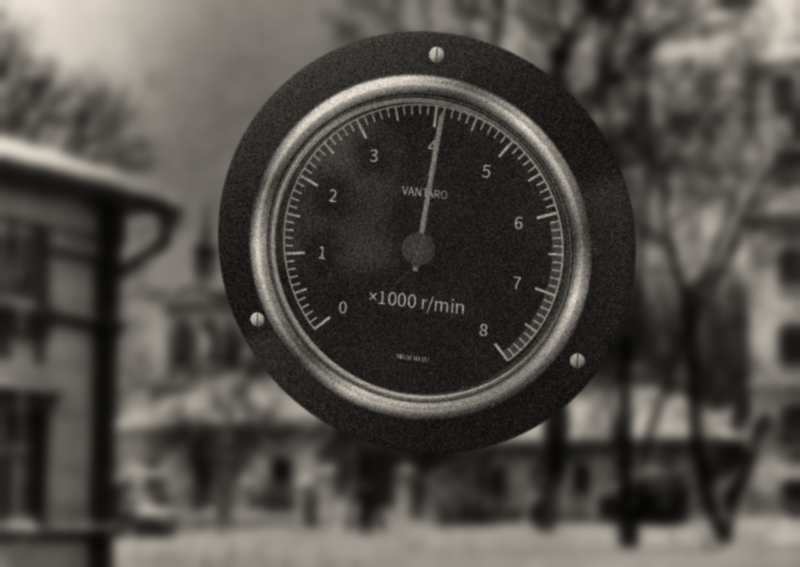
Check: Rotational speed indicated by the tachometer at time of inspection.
4100 rpm
